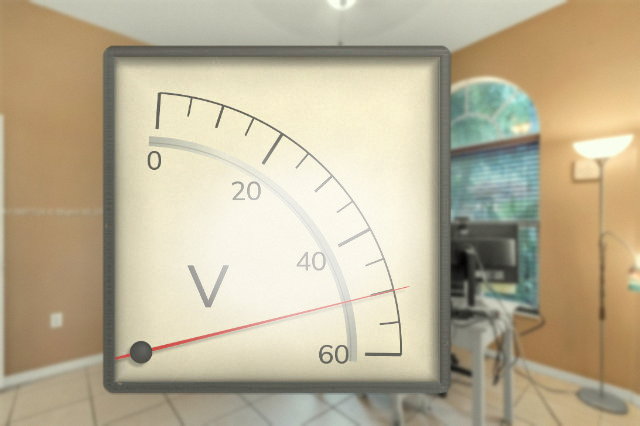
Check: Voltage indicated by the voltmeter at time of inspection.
50 V
